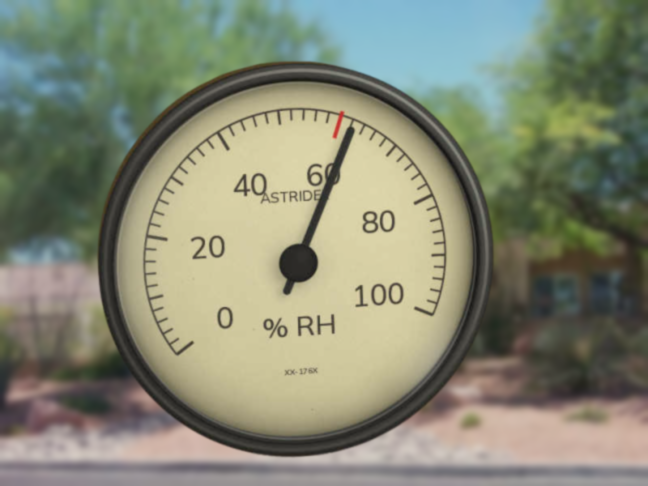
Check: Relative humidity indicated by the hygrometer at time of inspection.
62 %
